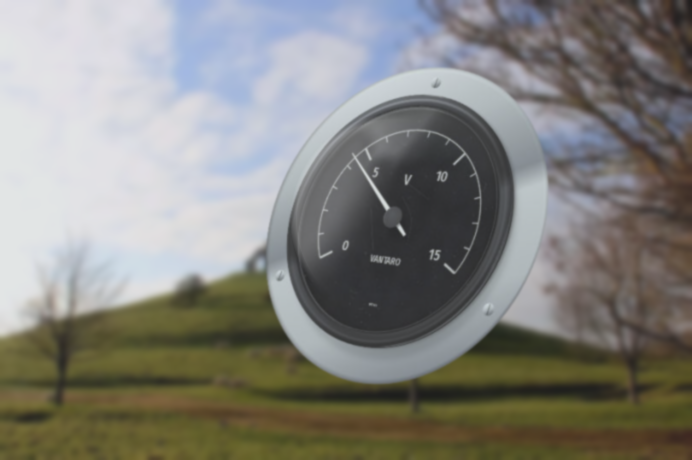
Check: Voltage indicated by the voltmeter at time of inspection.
4.5 V
